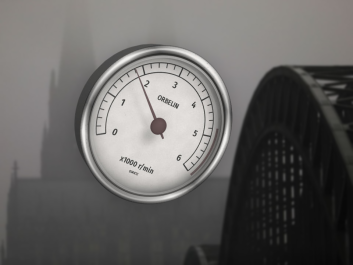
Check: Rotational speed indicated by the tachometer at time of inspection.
1800 rpm
